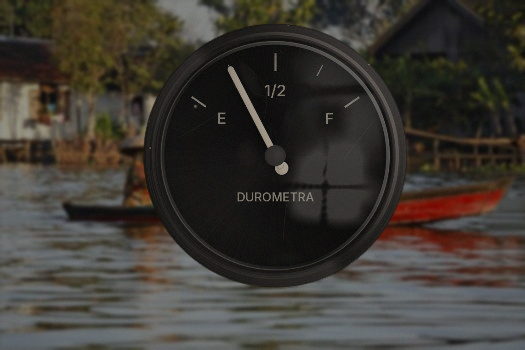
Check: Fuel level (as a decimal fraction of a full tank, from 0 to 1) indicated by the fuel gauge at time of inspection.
0.25
